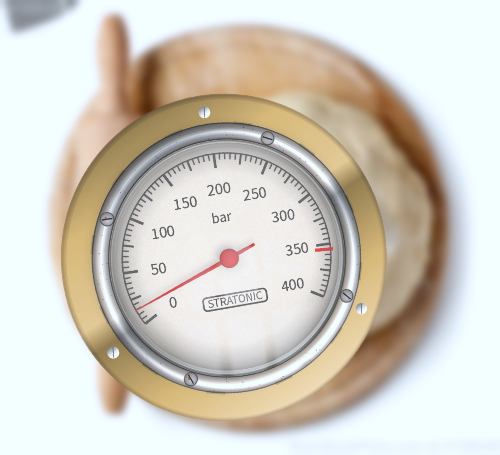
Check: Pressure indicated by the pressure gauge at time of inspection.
15 bar
